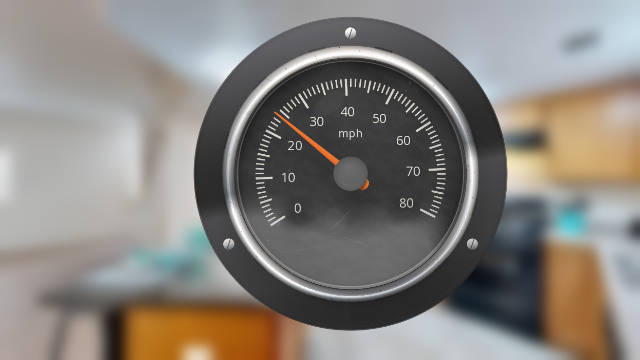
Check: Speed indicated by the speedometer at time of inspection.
24 mph
